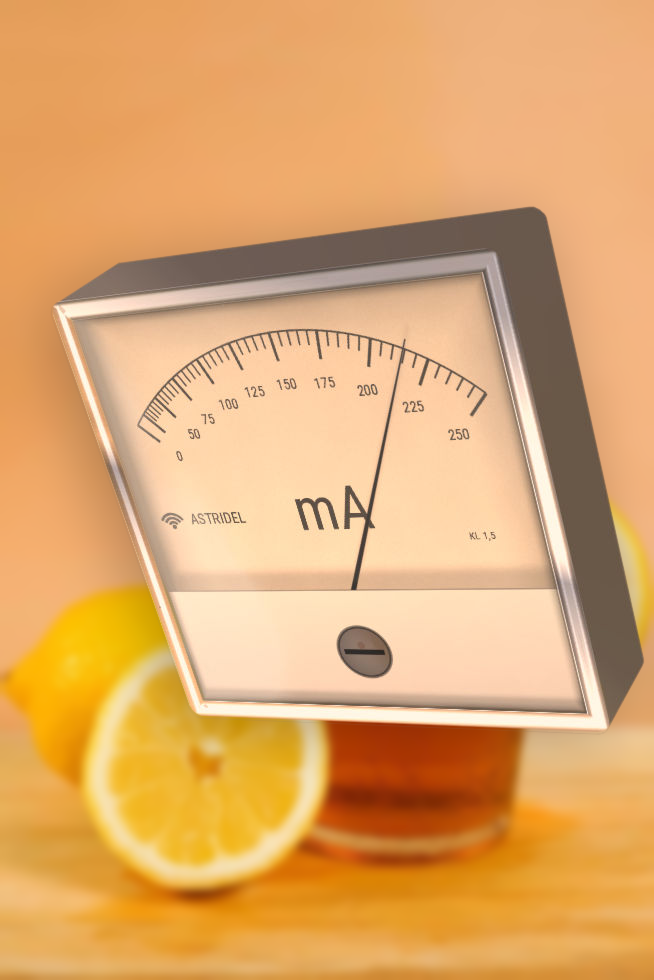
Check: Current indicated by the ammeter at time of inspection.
215 mA
